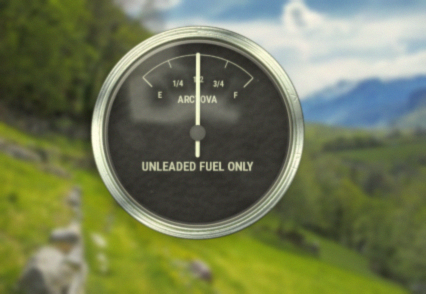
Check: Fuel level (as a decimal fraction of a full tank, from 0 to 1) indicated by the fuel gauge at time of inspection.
0.5
